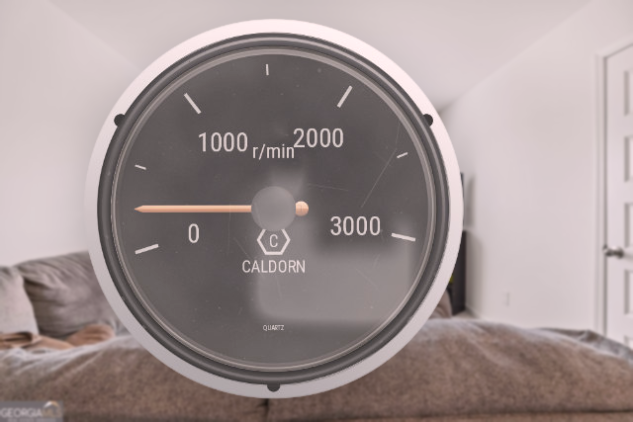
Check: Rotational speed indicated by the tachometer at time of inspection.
250 rpm
